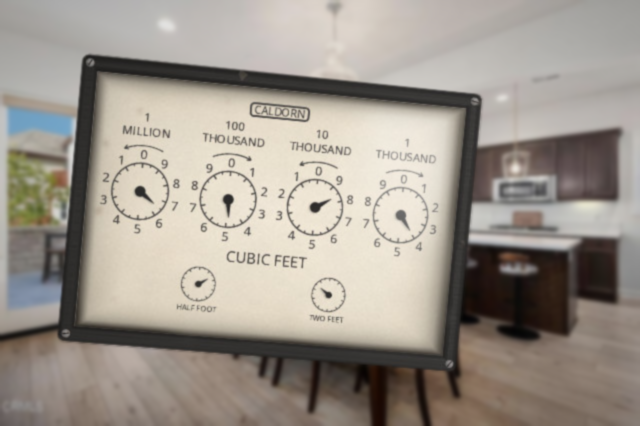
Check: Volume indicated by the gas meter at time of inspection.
648400 ft³
